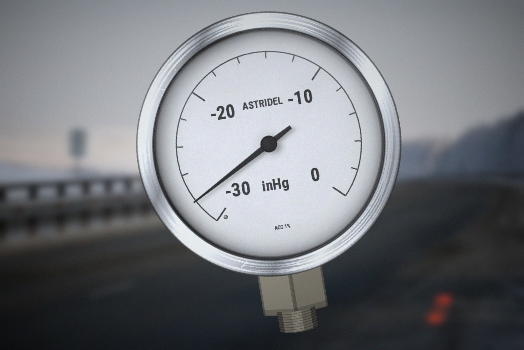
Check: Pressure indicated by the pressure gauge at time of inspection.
-28 inHg
